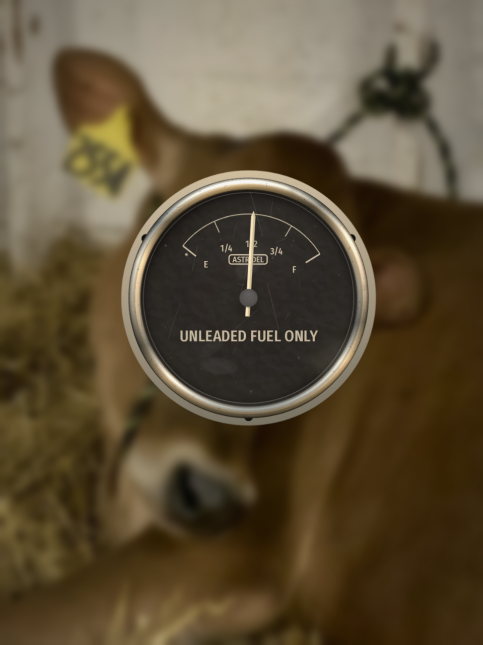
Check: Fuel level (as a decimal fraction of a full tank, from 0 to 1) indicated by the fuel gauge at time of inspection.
0.5
